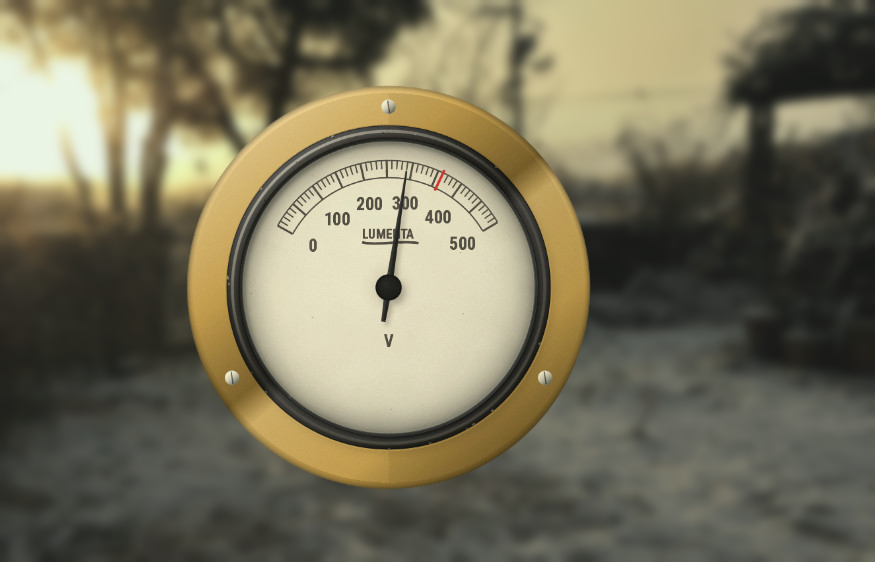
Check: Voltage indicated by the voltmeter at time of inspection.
290 V
